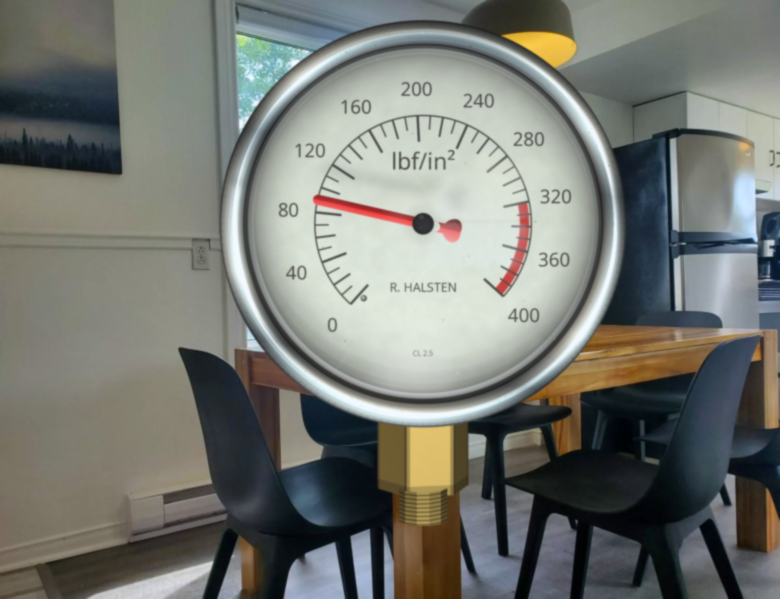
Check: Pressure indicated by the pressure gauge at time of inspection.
90 psi
